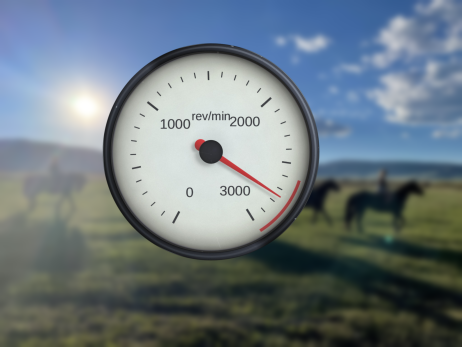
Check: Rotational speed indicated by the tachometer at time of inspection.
2750 rpm
